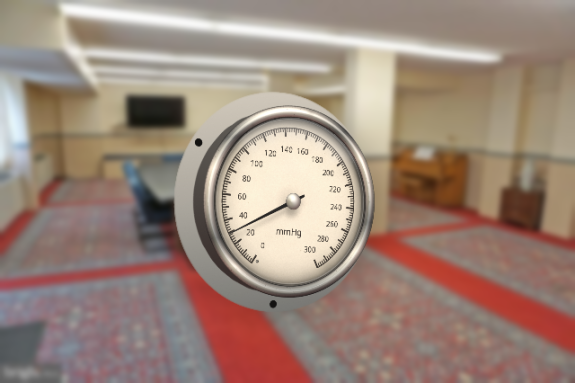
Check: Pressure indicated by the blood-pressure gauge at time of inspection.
30 mmHg
